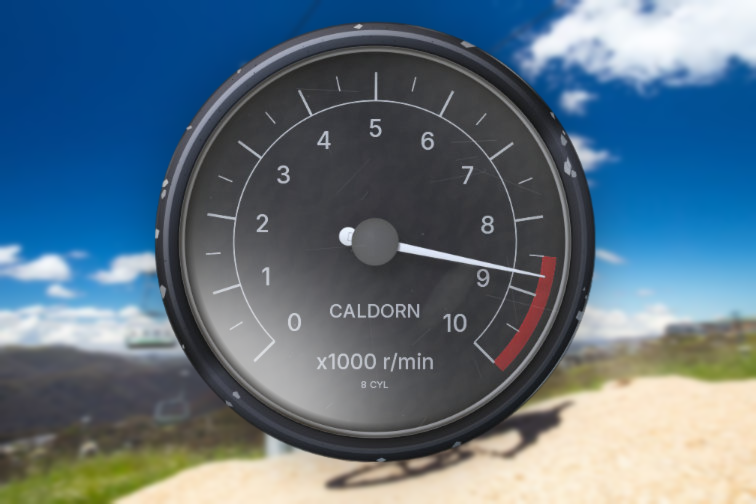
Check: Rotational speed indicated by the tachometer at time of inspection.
8750 rpm
